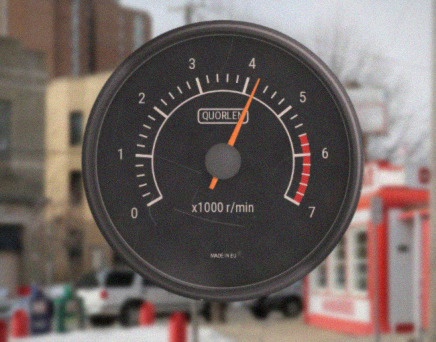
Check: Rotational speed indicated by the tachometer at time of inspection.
4200 rpm
